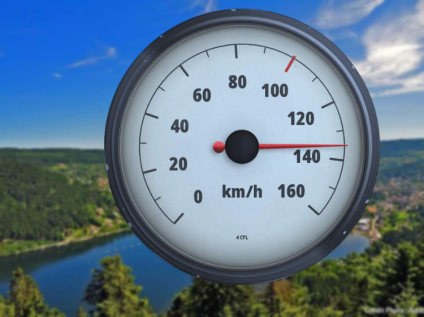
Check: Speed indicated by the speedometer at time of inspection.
135 km/h
